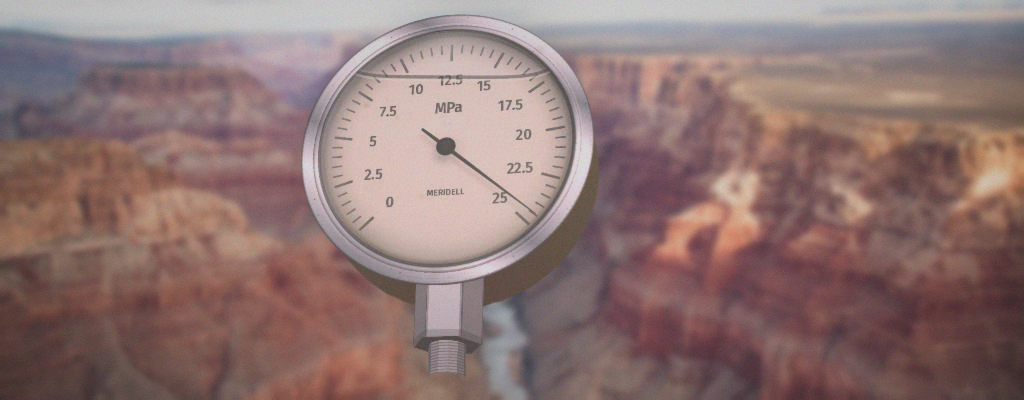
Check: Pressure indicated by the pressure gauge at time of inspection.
24.5 MPa
